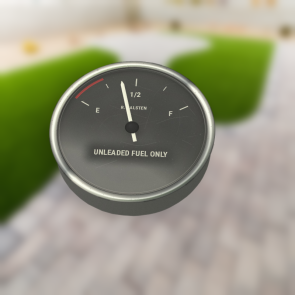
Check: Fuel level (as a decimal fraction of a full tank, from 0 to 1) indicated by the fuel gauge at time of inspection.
0.375
